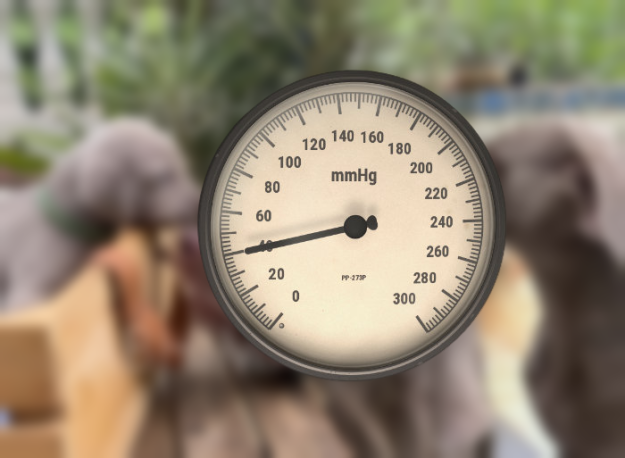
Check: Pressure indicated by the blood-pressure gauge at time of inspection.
40 mmHg
